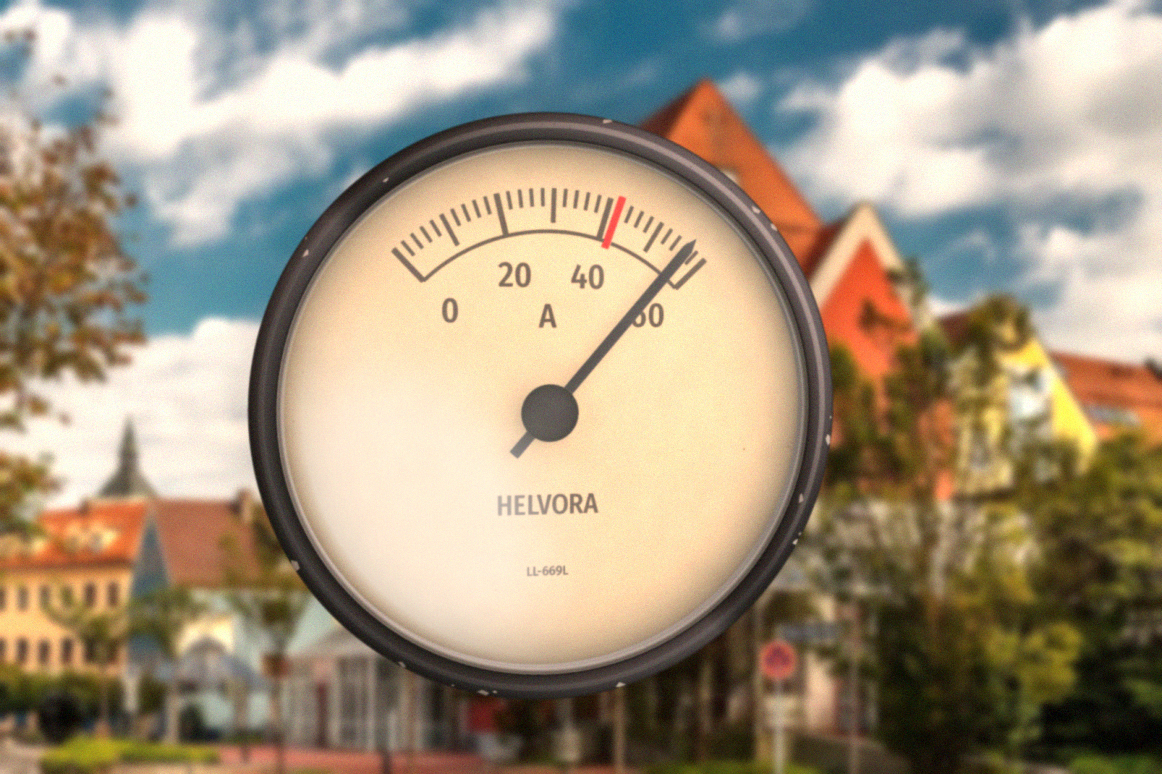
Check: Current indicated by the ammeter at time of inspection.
56 A
